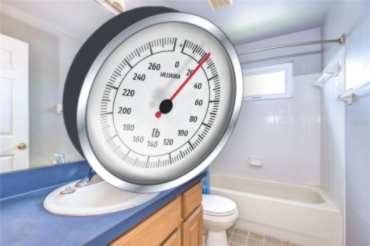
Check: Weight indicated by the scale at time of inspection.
20 lb
